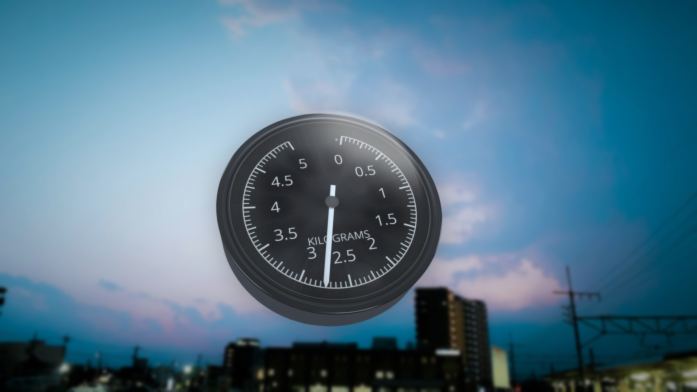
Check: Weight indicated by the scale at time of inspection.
2.75 kg
